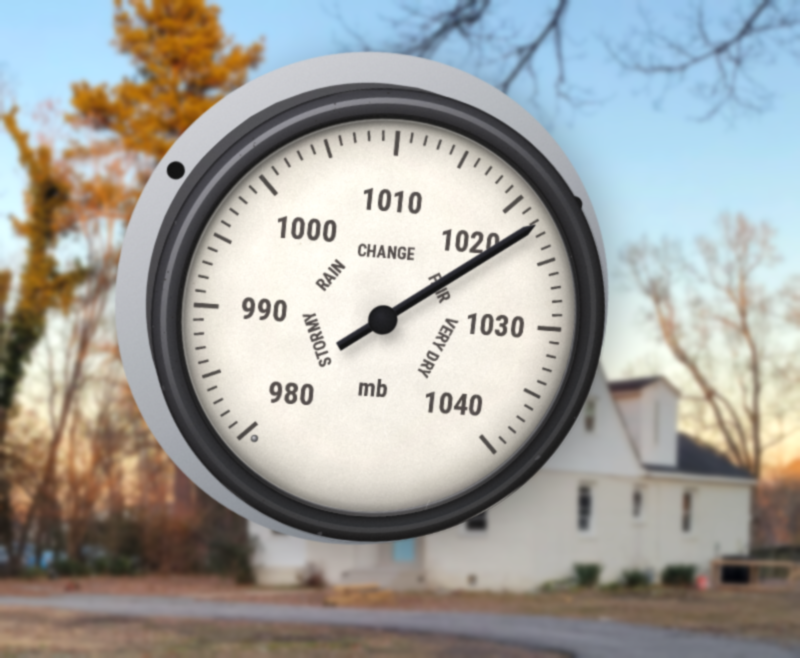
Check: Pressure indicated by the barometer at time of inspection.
1022 mbar
